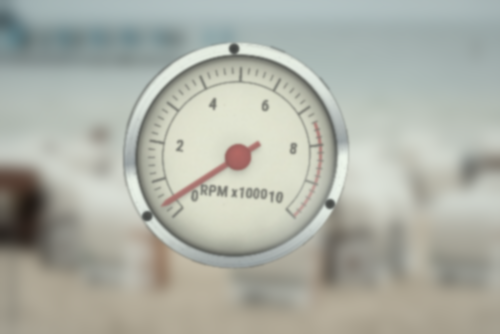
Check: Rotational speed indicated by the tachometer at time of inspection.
400 rpm
